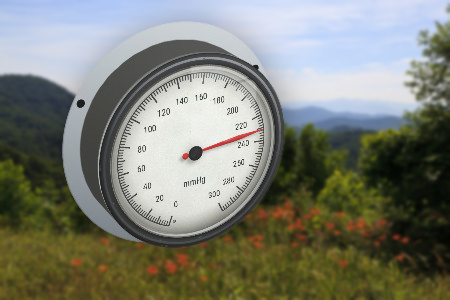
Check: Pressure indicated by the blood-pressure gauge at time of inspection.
230 mmHg
